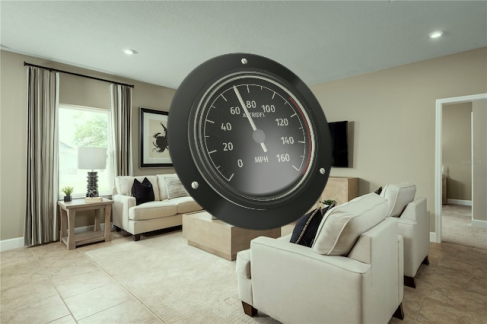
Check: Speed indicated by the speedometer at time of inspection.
70 mph
